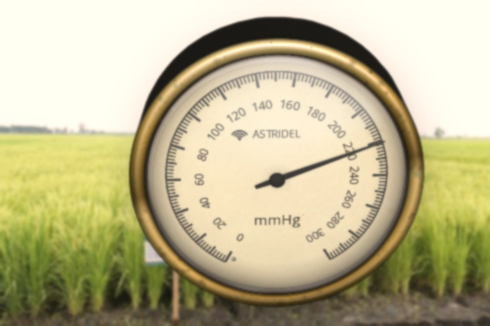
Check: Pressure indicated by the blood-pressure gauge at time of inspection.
220 mmHg
